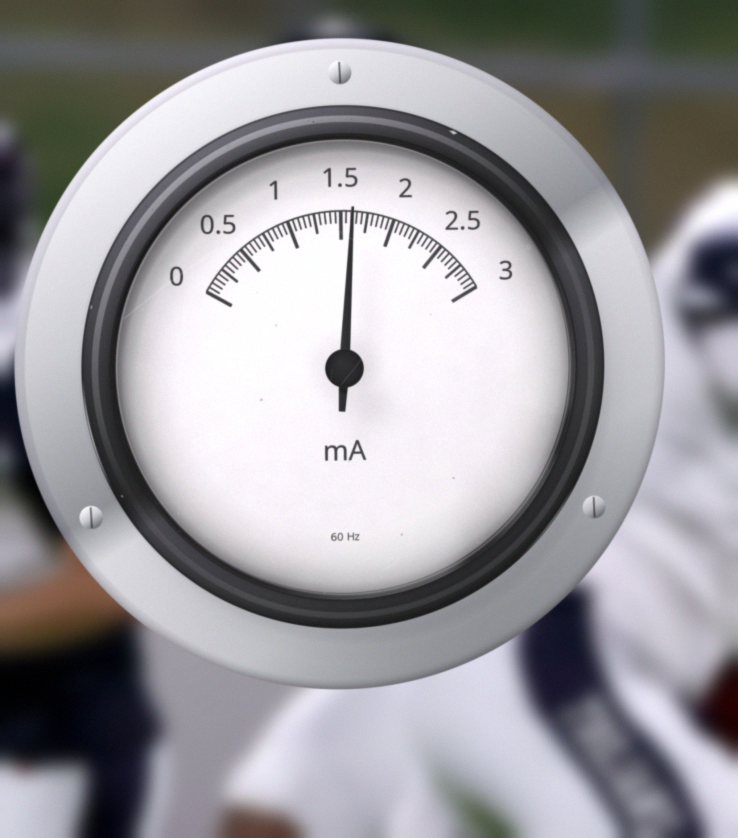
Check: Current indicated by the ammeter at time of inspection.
1.6 mA
